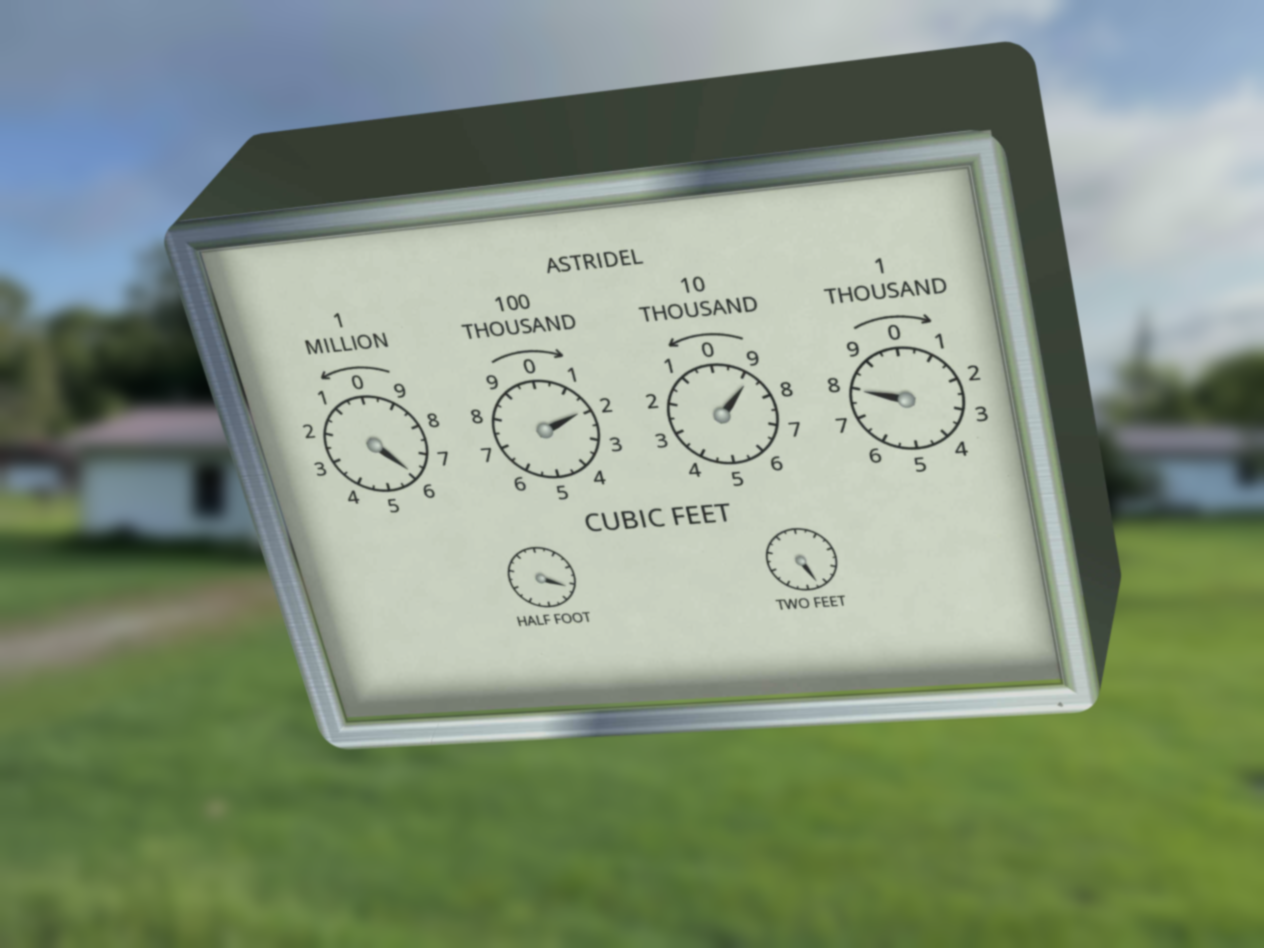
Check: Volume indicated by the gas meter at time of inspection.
618800 ft³
